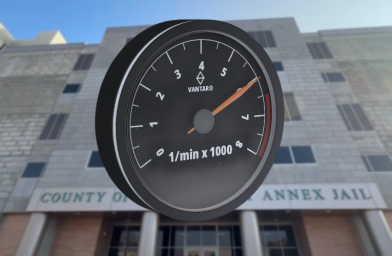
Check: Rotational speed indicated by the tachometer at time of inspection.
6000 rpm
